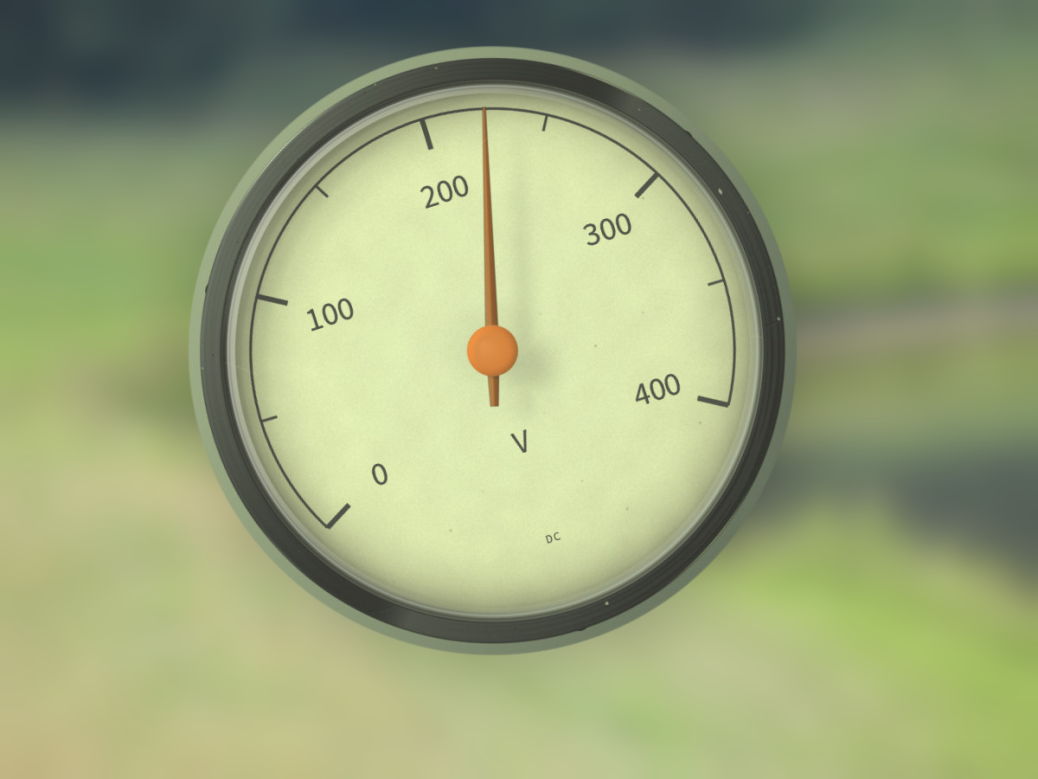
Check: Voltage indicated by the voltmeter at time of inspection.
225 V
